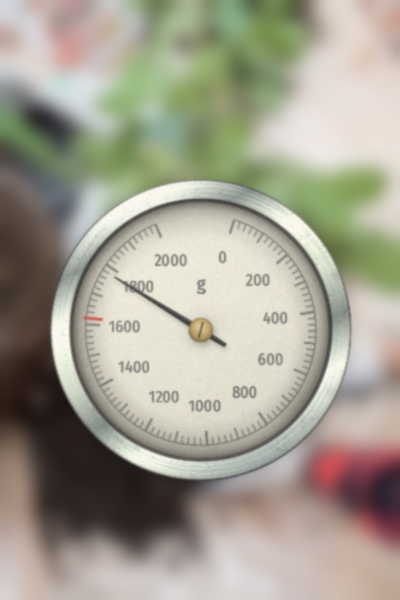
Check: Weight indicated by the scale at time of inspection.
1780 g
